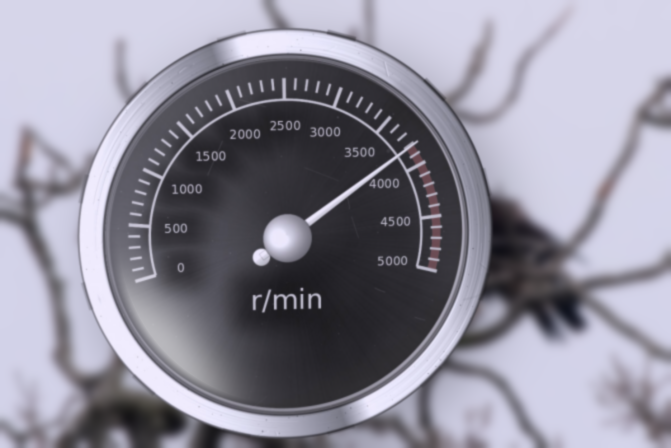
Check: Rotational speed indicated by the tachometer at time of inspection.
3800 rpm
